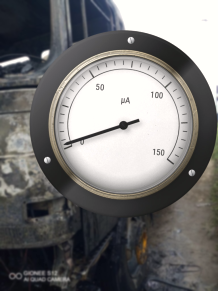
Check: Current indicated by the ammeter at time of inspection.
2.5 µA
